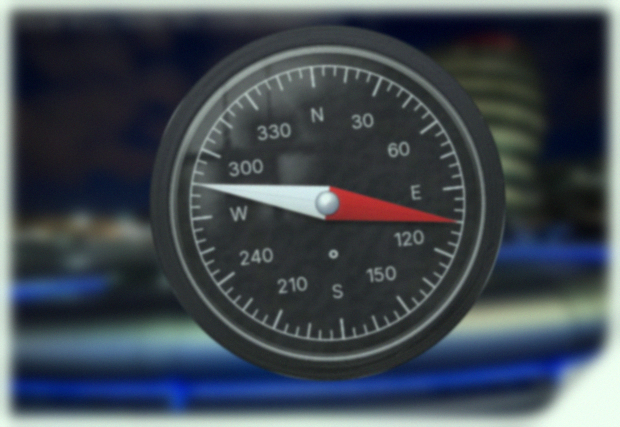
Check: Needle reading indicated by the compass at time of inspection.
105 °
